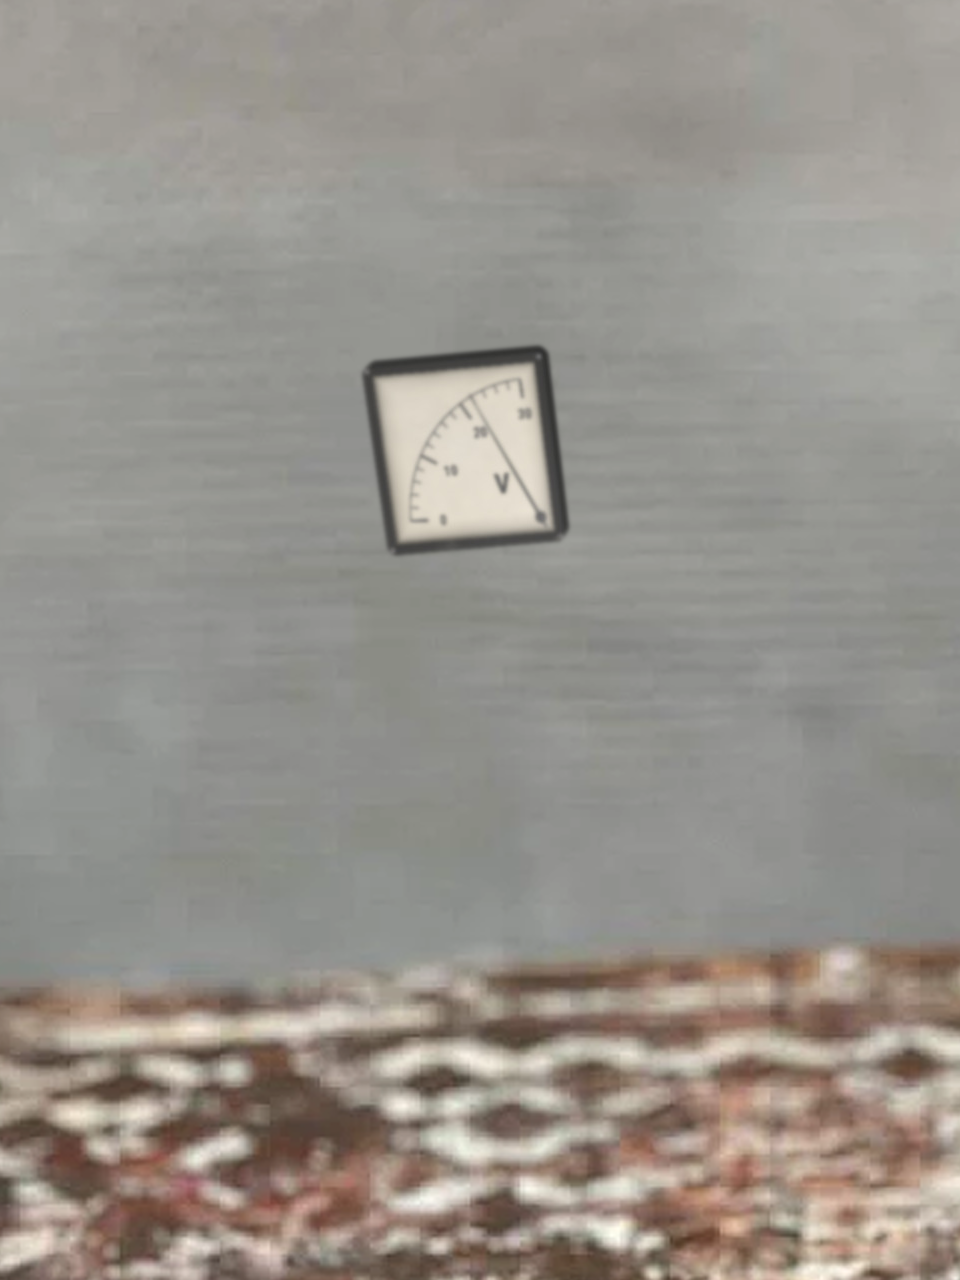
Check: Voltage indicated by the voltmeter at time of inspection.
22 V
